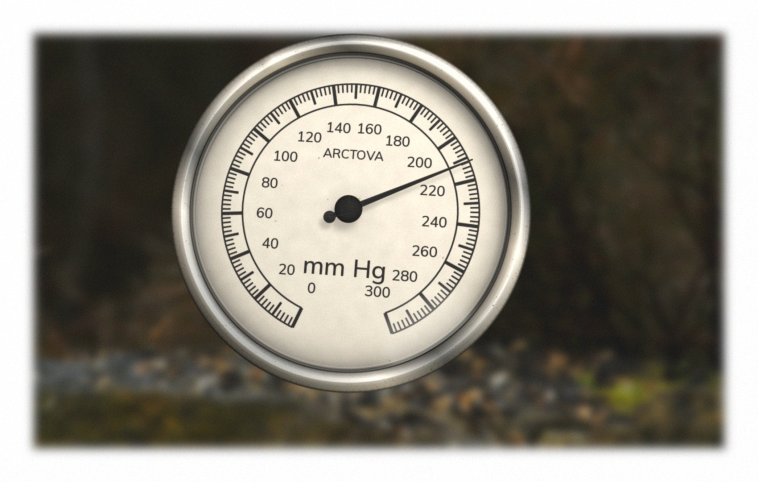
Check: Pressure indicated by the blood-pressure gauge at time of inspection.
212 mmHg
